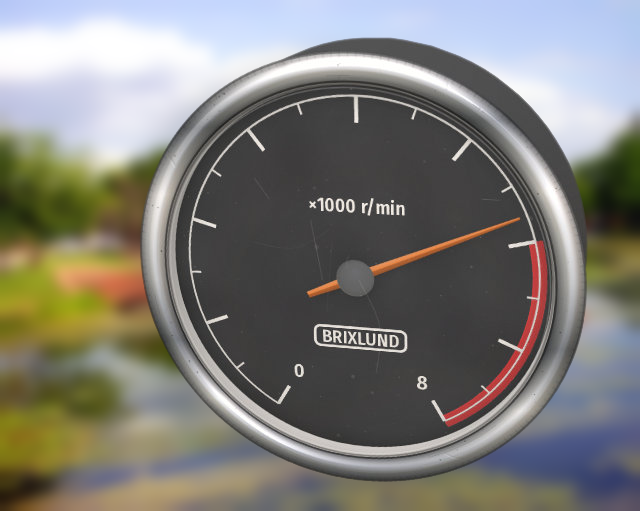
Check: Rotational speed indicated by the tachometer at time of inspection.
5750 rpm
